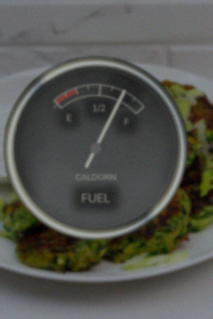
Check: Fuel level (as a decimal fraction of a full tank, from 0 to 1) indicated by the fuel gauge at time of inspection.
0.75
